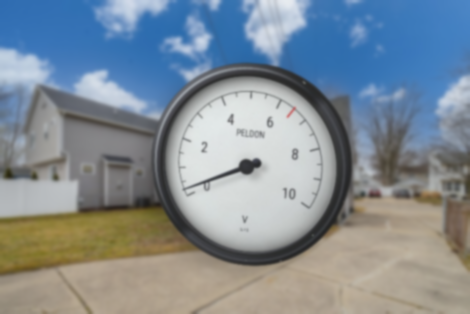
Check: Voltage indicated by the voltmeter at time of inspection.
0.25 V
